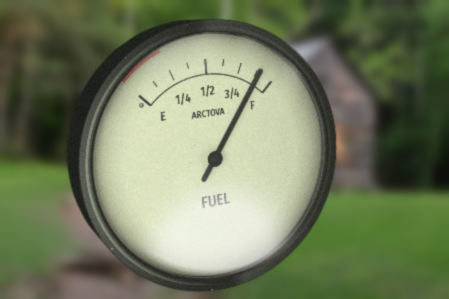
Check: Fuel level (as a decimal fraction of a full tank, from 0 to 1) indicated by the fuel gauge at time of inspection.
0.875
